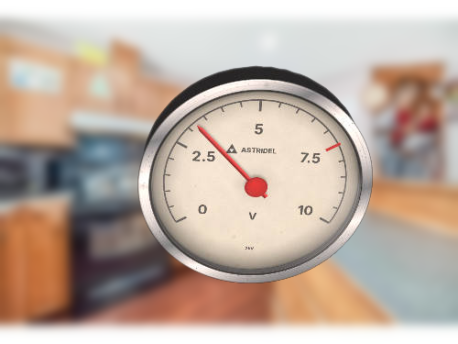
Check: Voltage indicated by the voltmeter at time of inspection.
3.25 V
